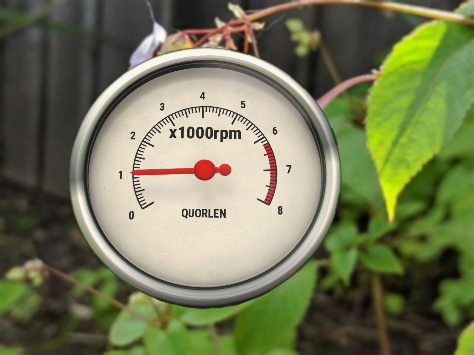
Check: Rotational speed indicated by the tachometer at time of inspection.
1000 rpm
